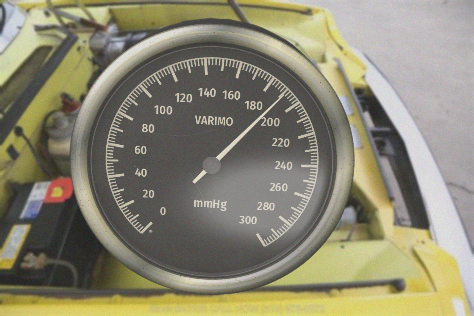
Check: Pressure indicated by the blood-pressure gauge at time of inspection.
190 mmHg
